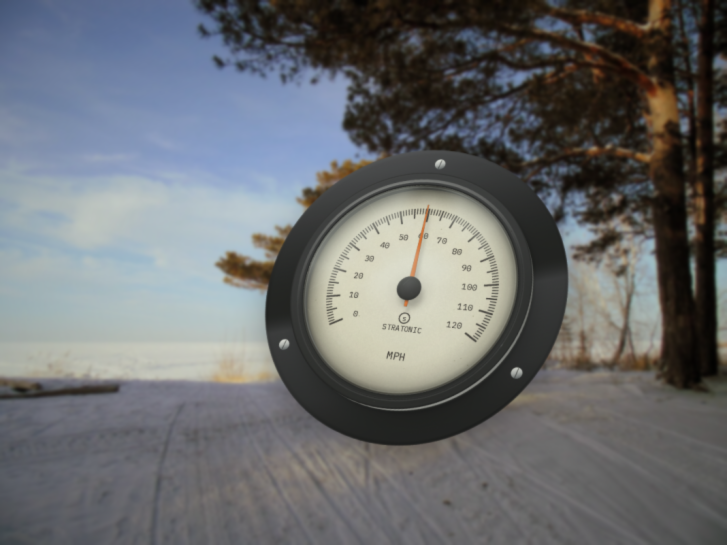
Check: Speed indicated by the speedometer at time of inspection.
60 mph
